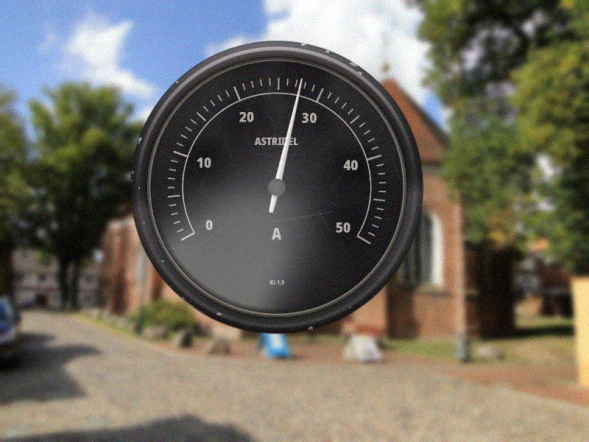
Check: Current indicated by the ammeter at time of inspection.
27.5 A
